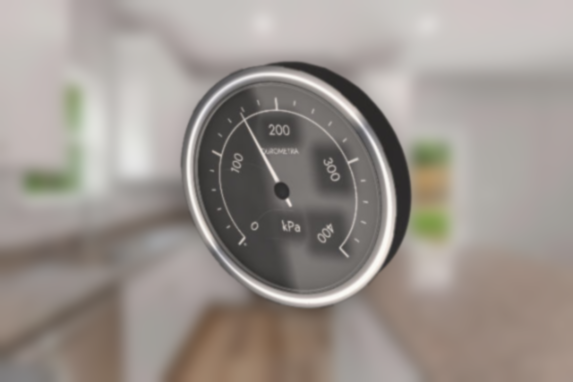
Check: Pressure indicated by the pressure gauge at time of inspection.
160 kPa
